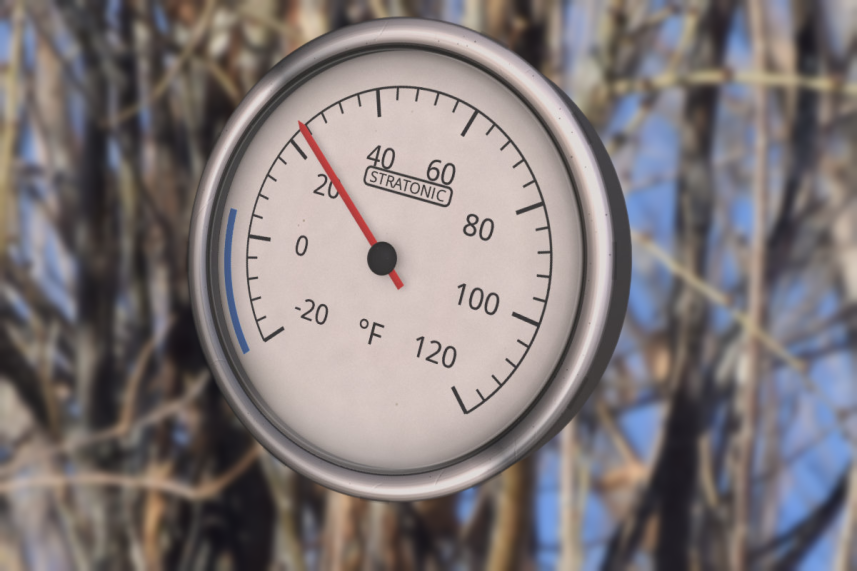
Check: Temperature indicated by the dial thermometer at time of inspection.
24 °F
